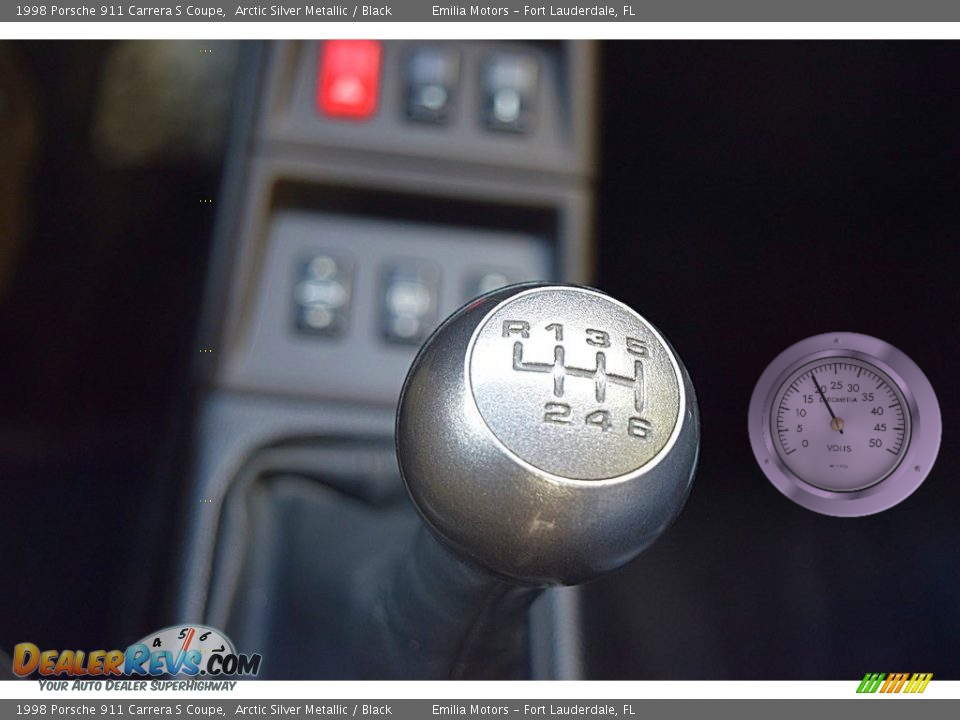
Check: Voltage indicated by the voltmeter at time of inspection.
20 V
